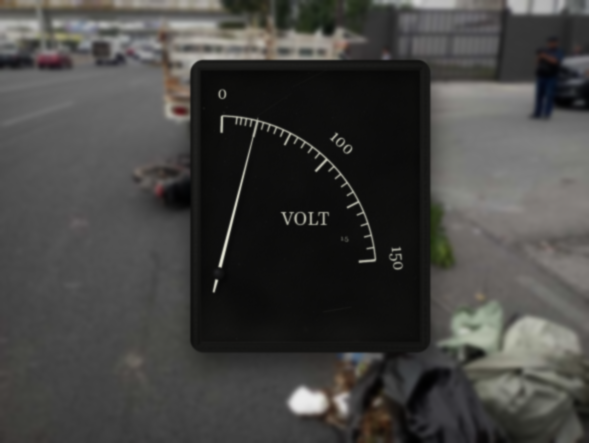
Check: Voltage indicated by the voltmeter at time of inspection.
50 V
